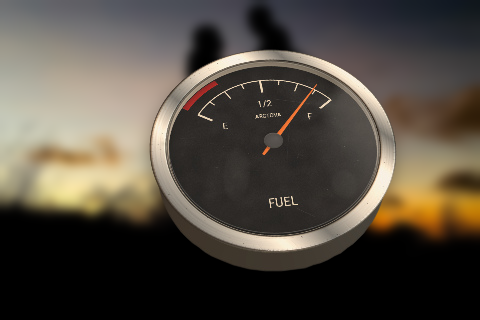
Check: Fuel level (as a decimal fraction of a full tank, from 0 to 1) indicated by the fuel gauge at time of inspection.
0.875
